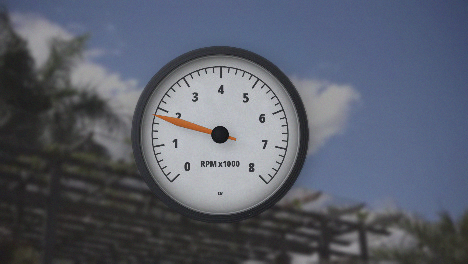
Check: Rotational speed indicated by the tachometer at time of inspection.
1800 rpm
